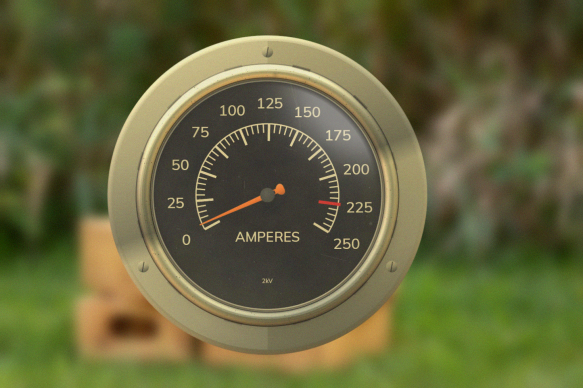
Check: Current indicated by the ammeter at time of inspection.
5 A
